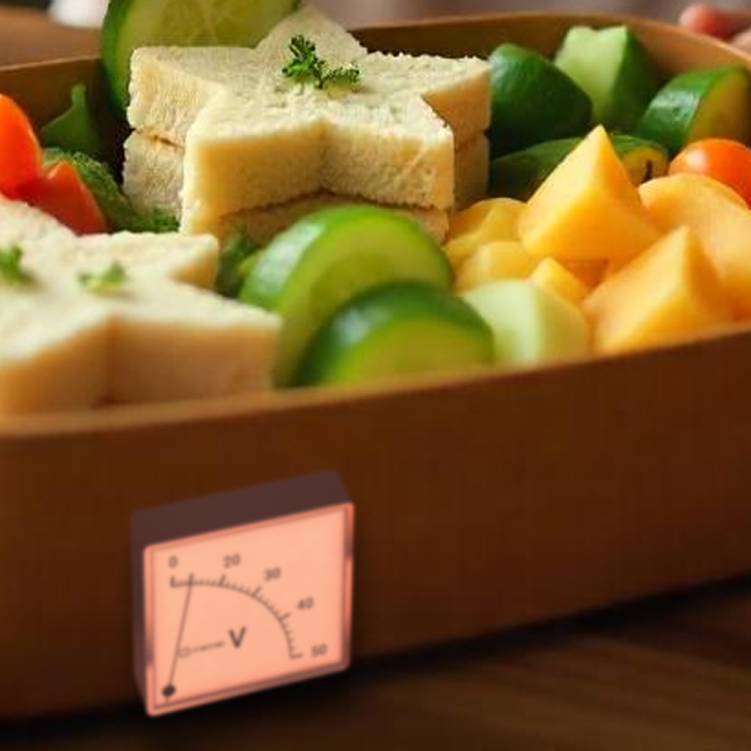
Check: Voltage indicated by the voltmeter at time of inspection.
10 V
